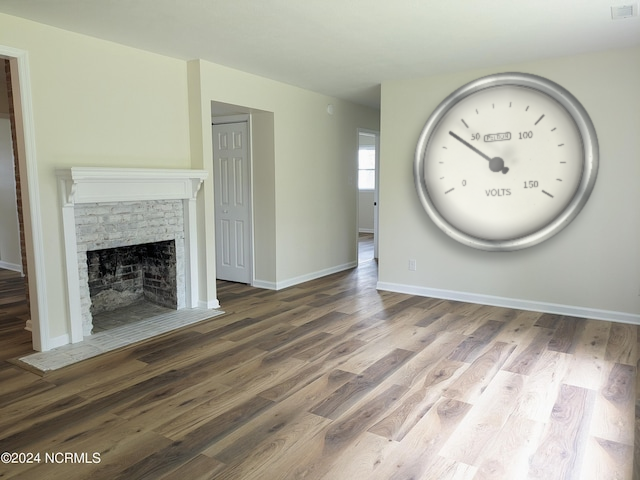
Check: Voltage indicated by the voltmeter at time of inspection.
40 V
